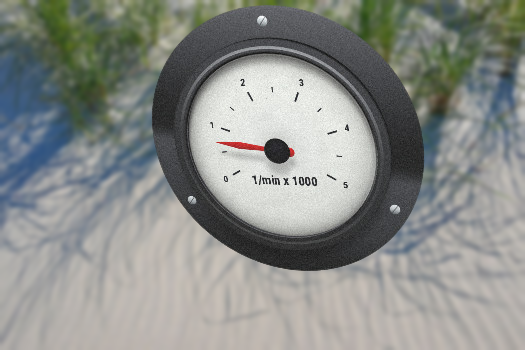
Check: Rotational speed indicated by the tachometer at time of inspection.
750 rpm
